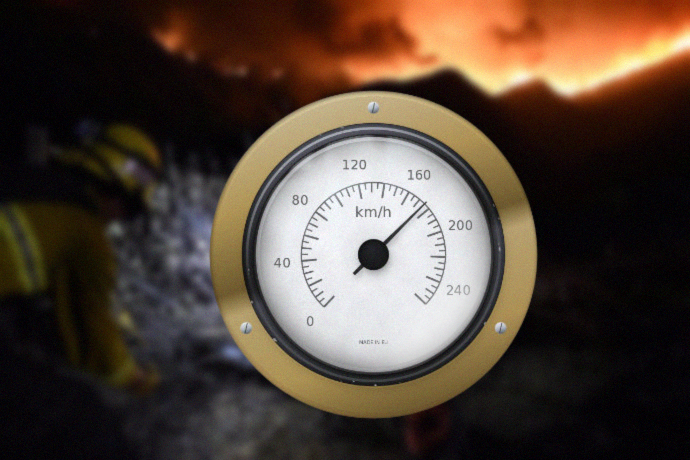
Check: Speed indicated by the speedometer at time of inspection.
175 km/h
